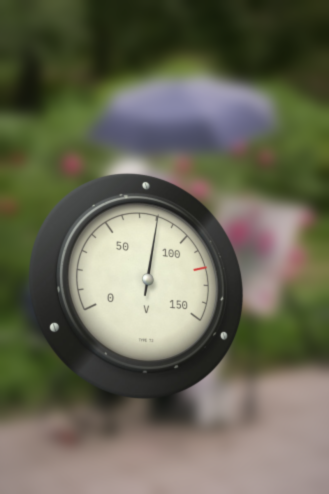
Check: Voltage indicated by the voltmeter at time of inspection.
80 V
